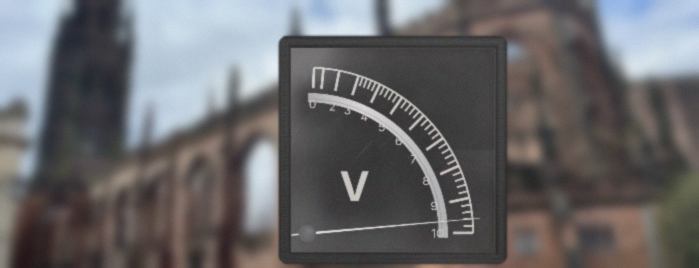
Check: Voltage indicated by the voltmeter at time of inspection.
9.6 V
